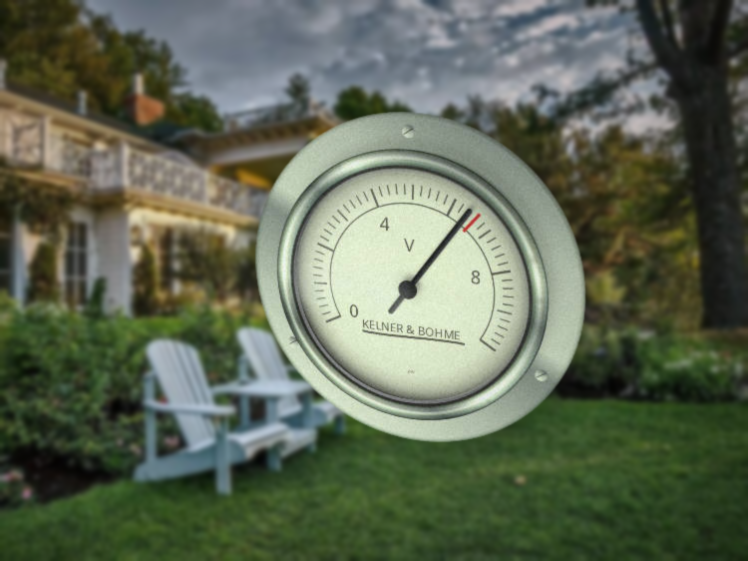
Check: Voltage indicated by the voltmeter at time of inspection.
6.4 V
